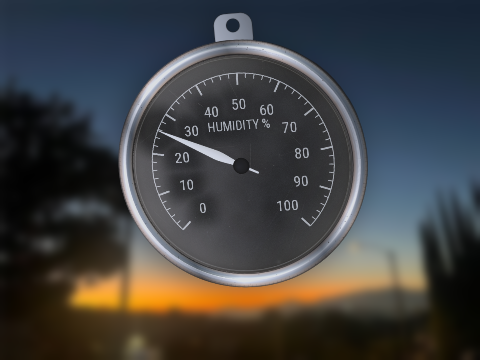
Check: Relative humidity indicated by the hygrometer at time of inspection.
26 %
